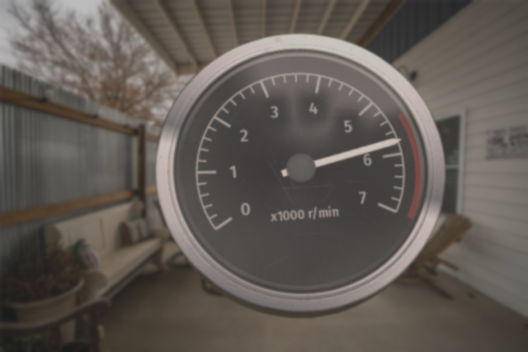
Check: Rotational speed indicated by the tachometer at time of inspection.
5800 rpm
